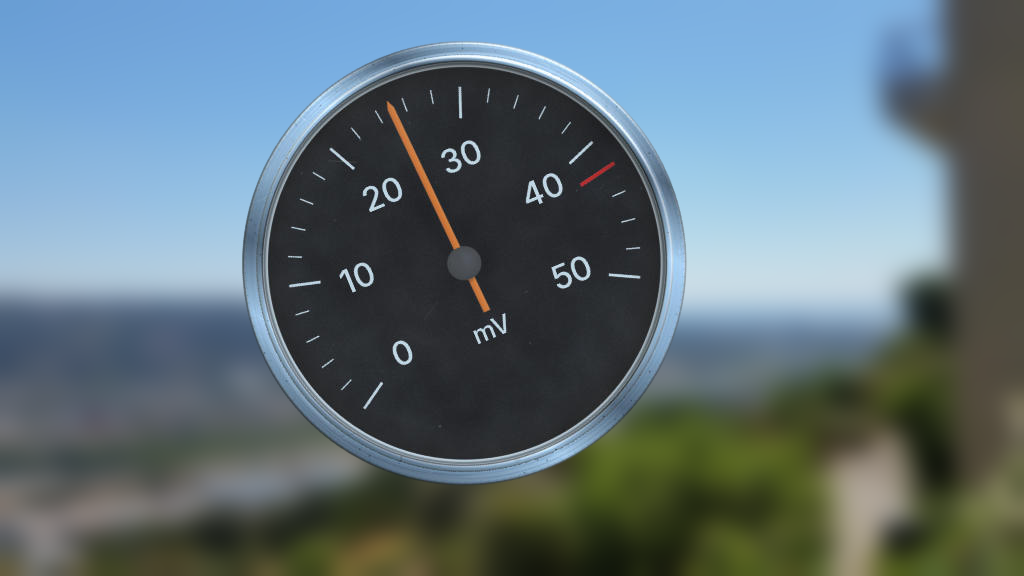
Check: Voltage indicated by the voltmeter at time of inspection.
25 mV
